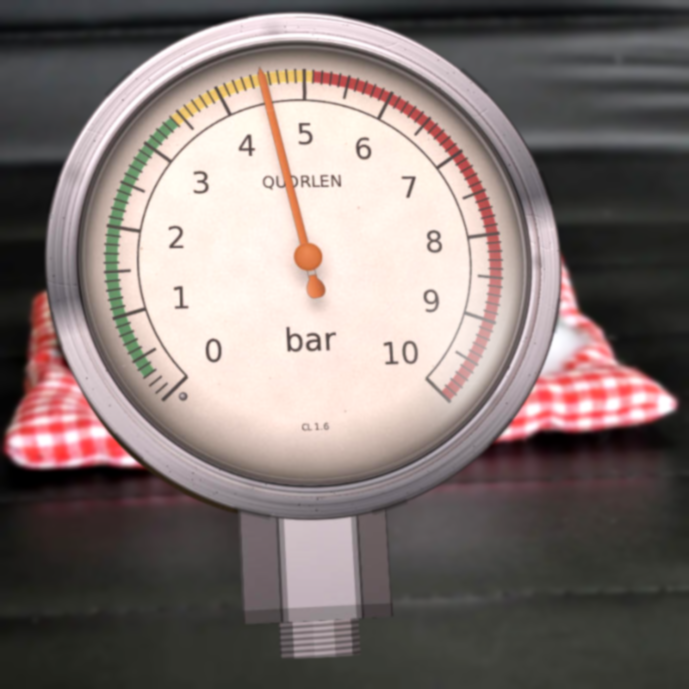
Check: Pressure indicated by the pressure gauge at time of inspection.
4.5 bar
